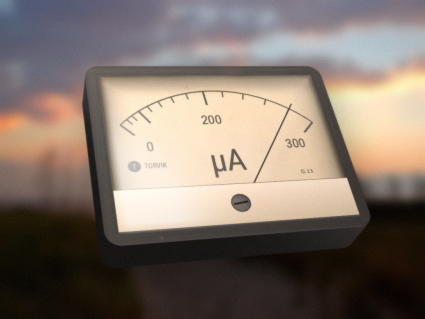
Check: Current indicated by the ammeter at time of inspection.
280 µA
